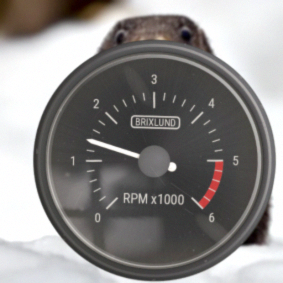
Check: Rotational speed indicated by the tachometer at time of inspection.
1400 rpm
